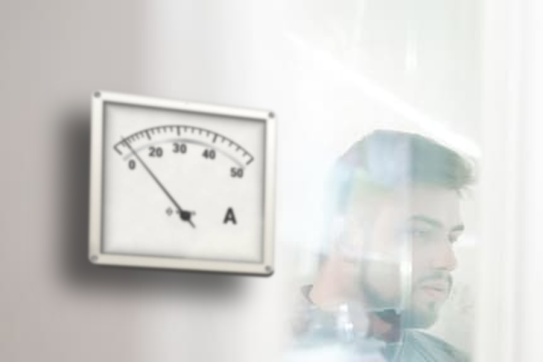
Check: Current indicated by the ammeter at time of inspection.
10 A
